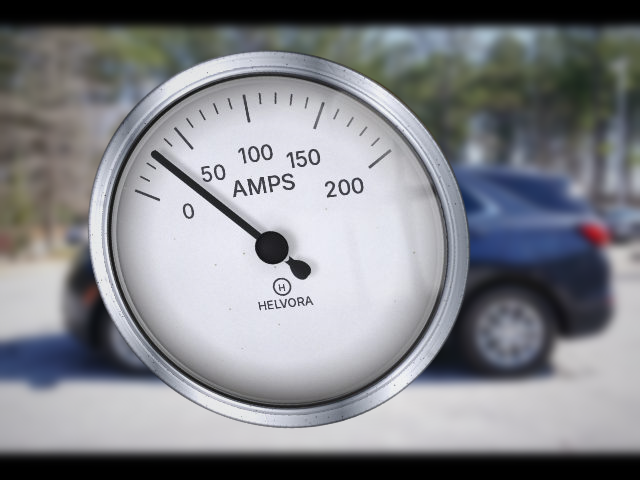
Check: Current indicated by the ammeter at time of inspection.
30 A
